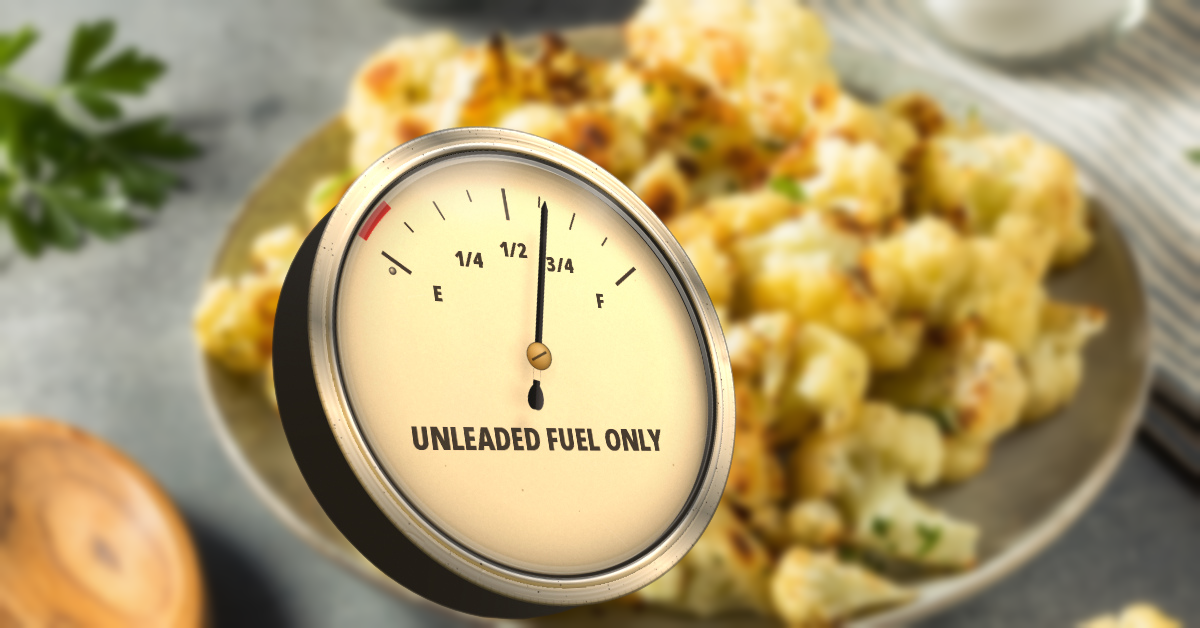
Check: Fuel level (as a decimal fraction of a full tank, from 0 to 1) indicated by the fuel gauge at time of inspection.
0.625
